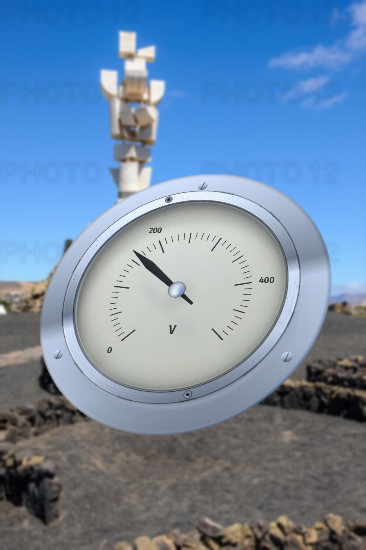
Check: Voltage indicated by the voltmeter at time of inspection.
160 V
